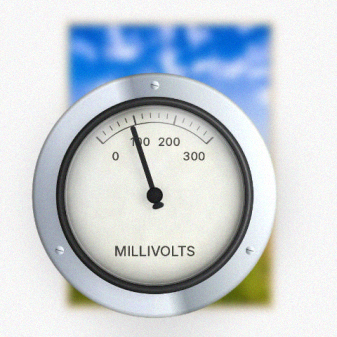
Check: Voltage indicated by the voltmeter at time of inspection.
90 mV
